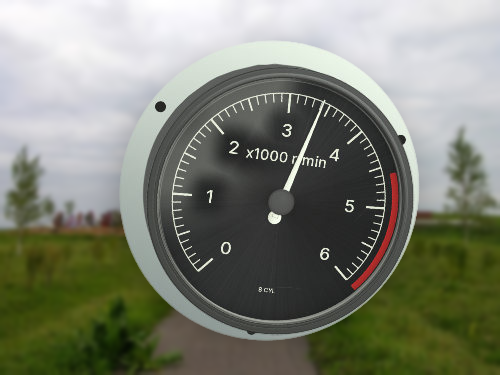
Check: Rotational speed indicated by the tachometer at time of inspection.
3400 rpm
